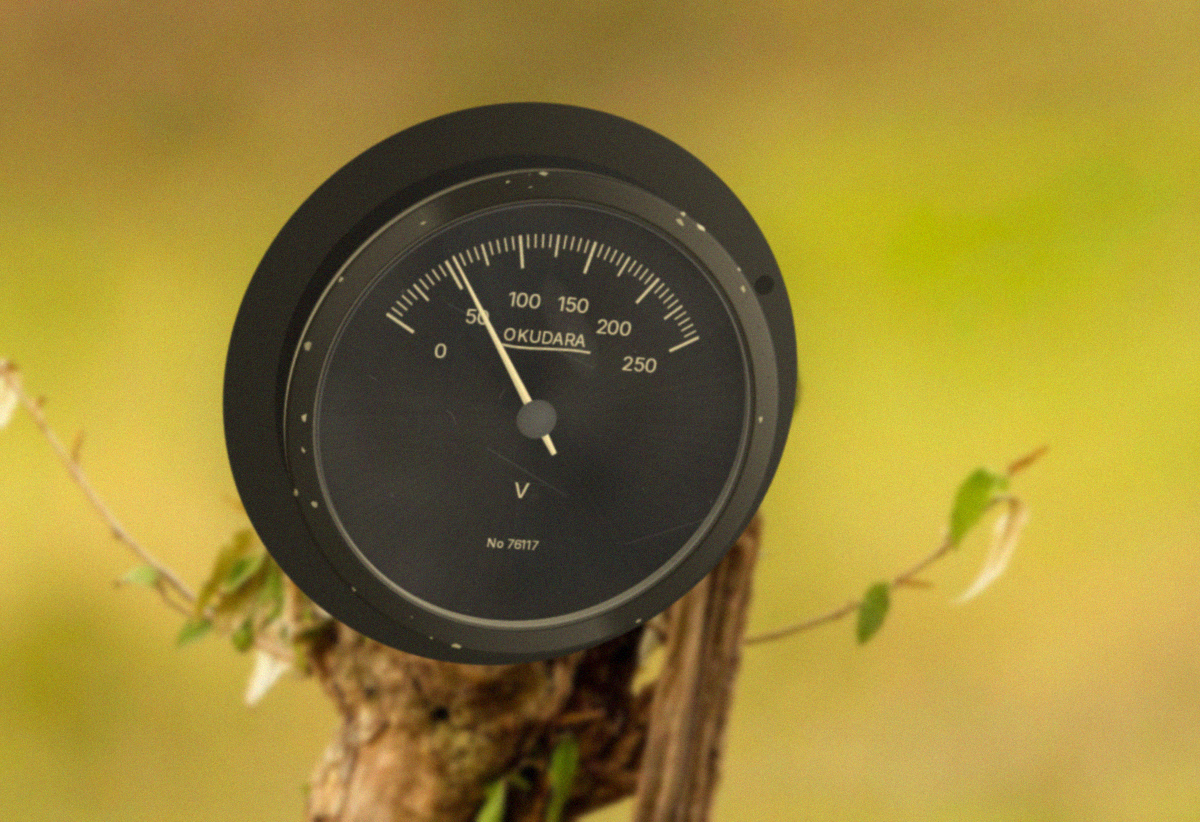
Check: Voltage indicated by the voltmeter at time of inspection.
55 V
